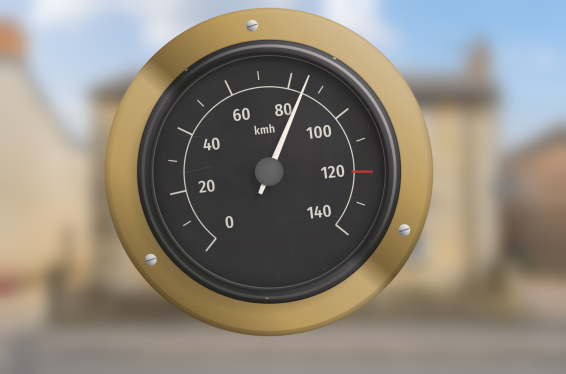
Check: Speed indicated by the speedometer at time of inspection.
85 km/h
